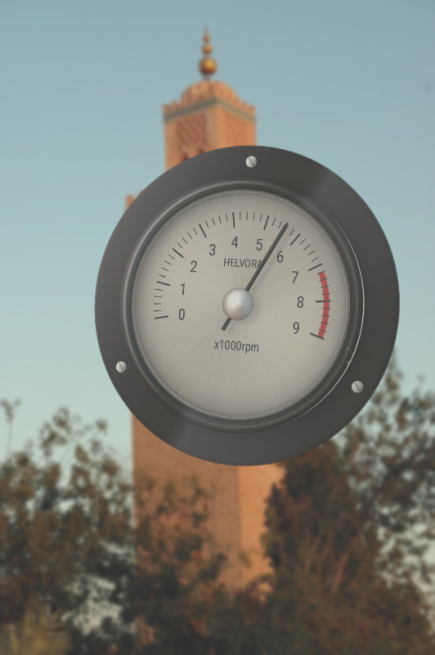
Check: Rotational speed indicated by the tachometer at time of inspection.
5600 rpm
